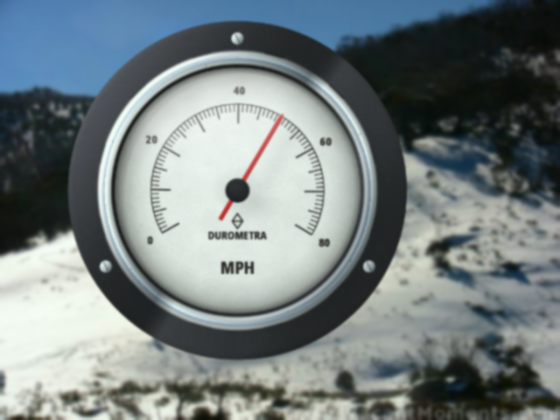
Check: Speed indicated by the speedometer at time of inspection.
50 mph
